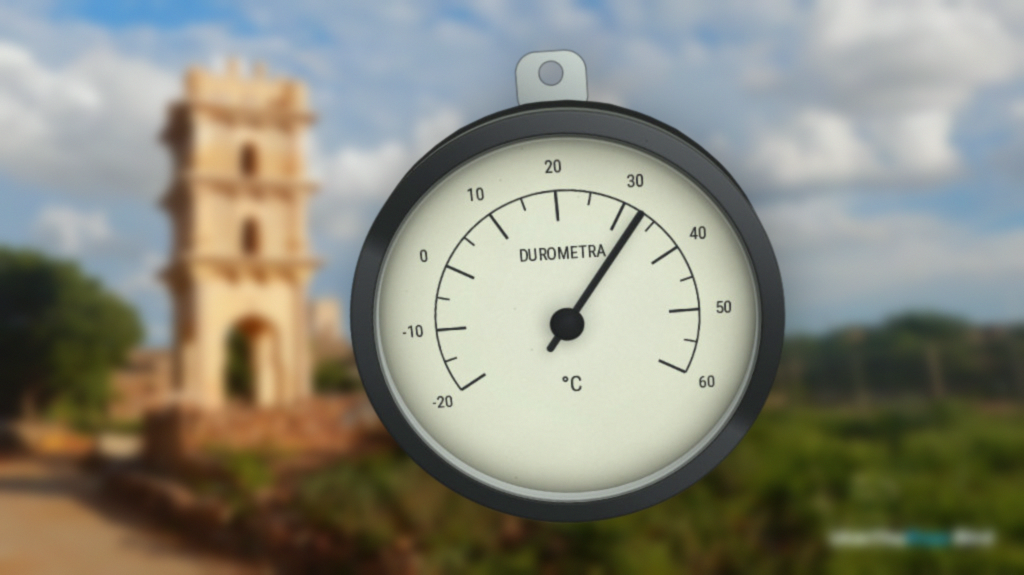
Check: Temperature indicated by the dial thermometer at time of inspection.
32.5 °C
